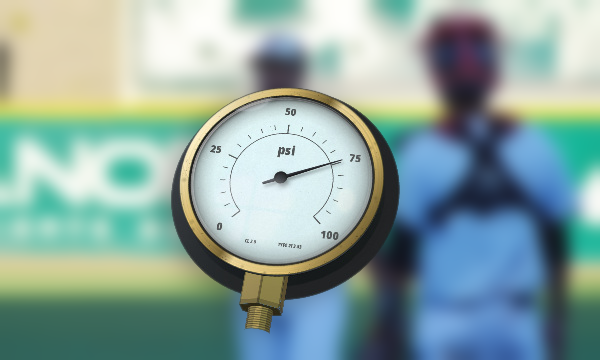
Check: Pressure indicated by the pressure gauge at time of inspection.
75 psi
